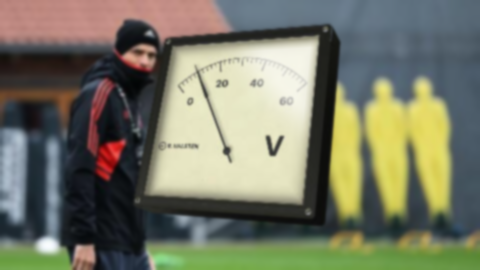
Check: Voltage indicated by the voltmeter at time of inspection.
10 V
